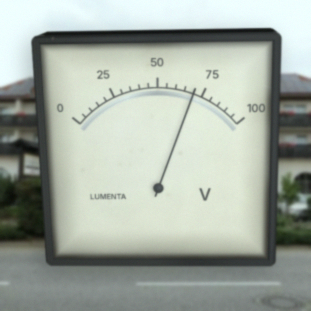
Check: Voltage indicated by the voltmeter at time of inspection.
70 V
